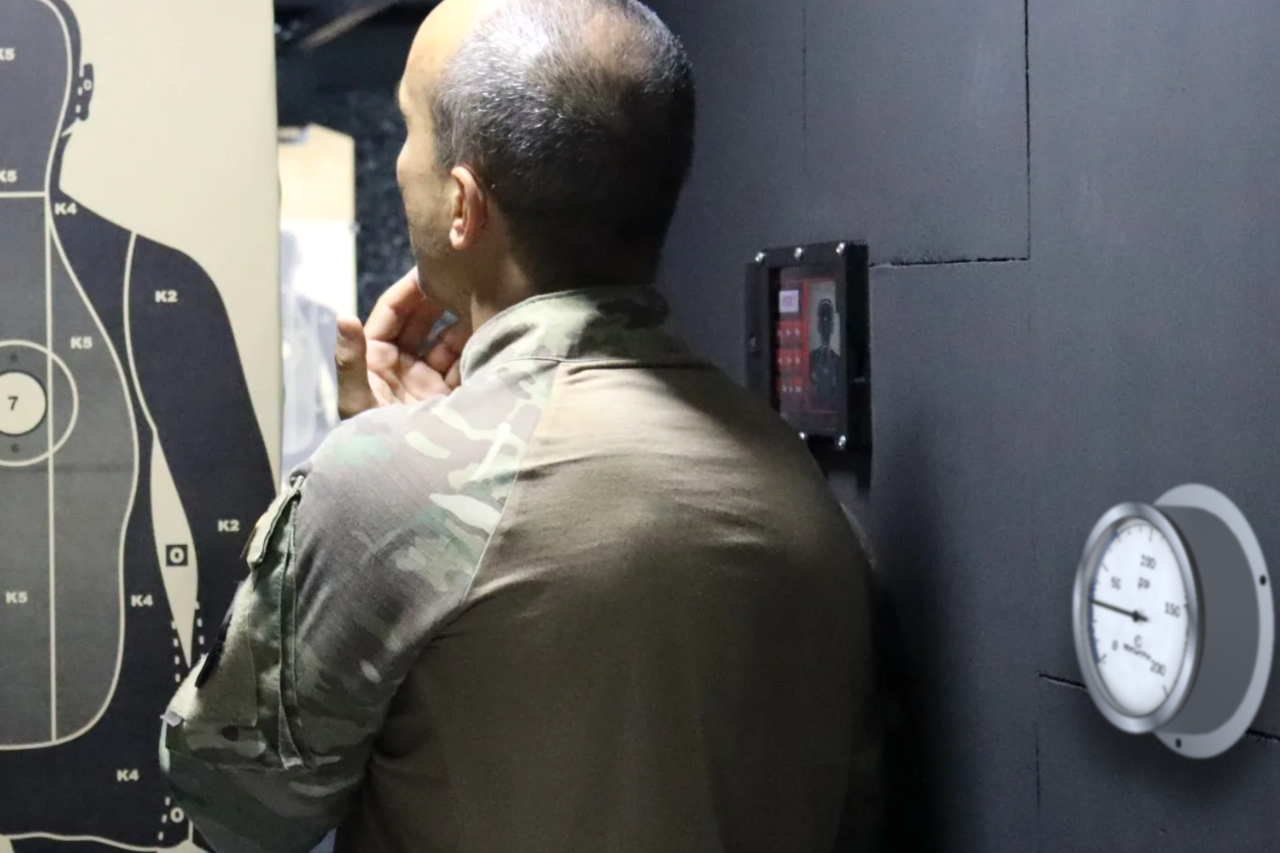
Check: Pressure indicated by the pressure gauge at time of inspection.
30 psi
